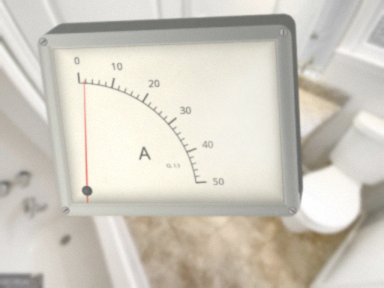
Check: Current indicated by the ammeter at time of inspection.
2 A
